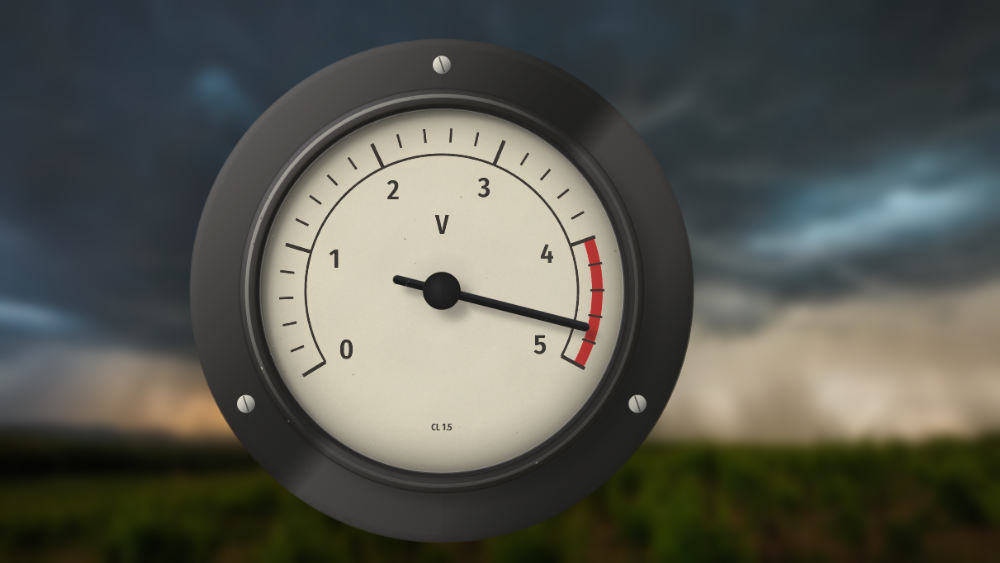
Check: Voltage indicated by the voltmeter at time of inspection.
4.7 V
